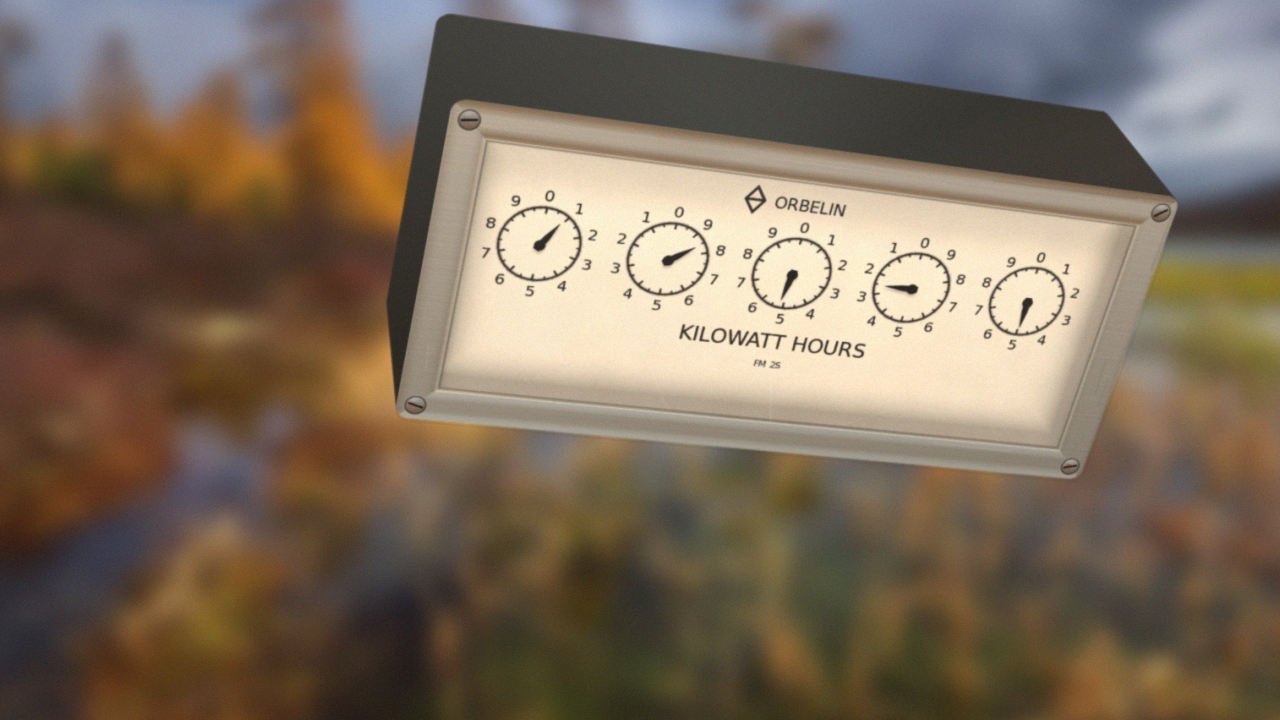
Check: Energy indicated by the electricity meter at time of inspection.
8525 kWh
